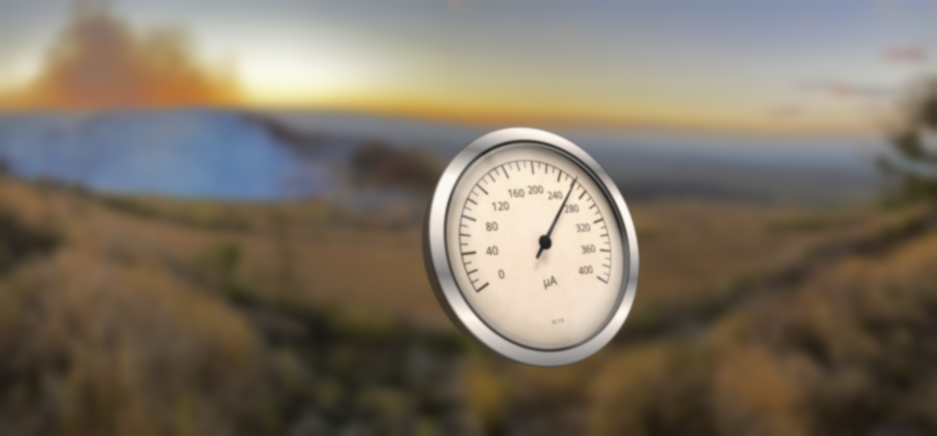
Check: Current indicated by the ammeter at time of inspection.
260 µA
